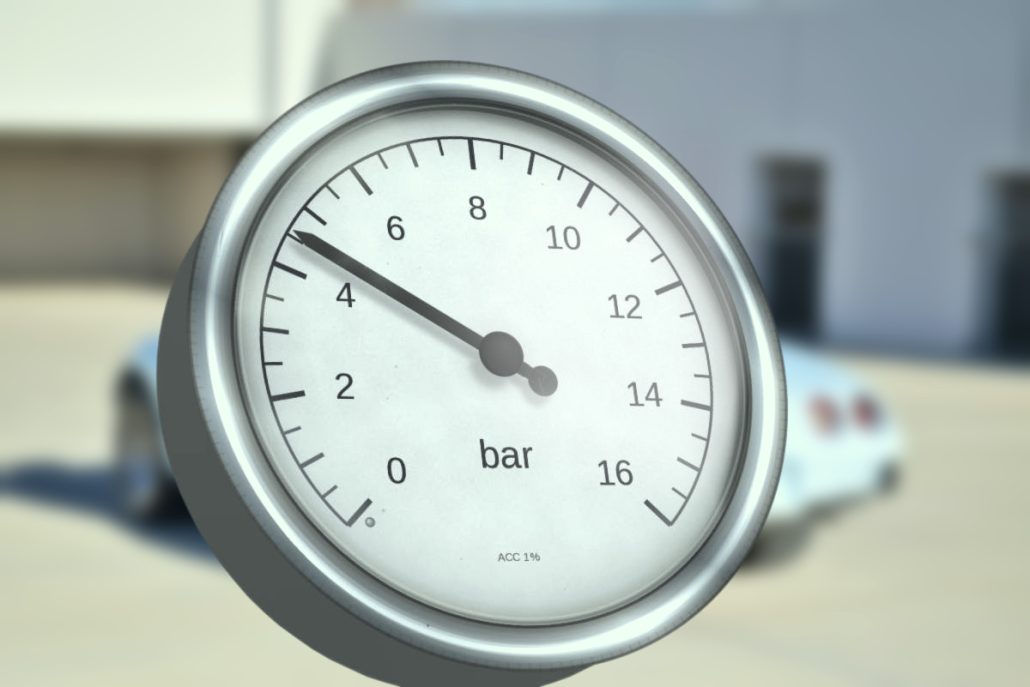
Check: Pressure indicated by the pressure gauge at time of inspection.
4.5 bar
